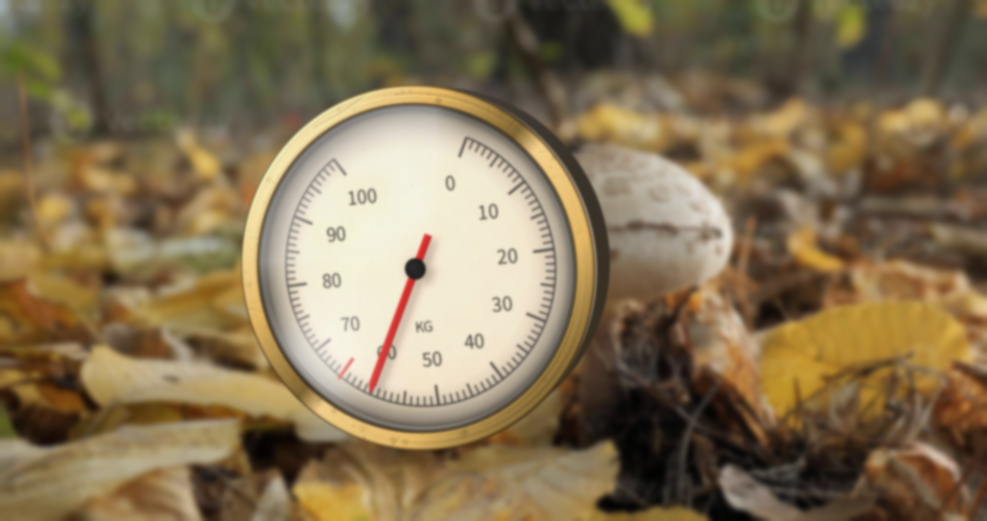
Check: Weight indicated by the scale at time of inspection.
60 kg
